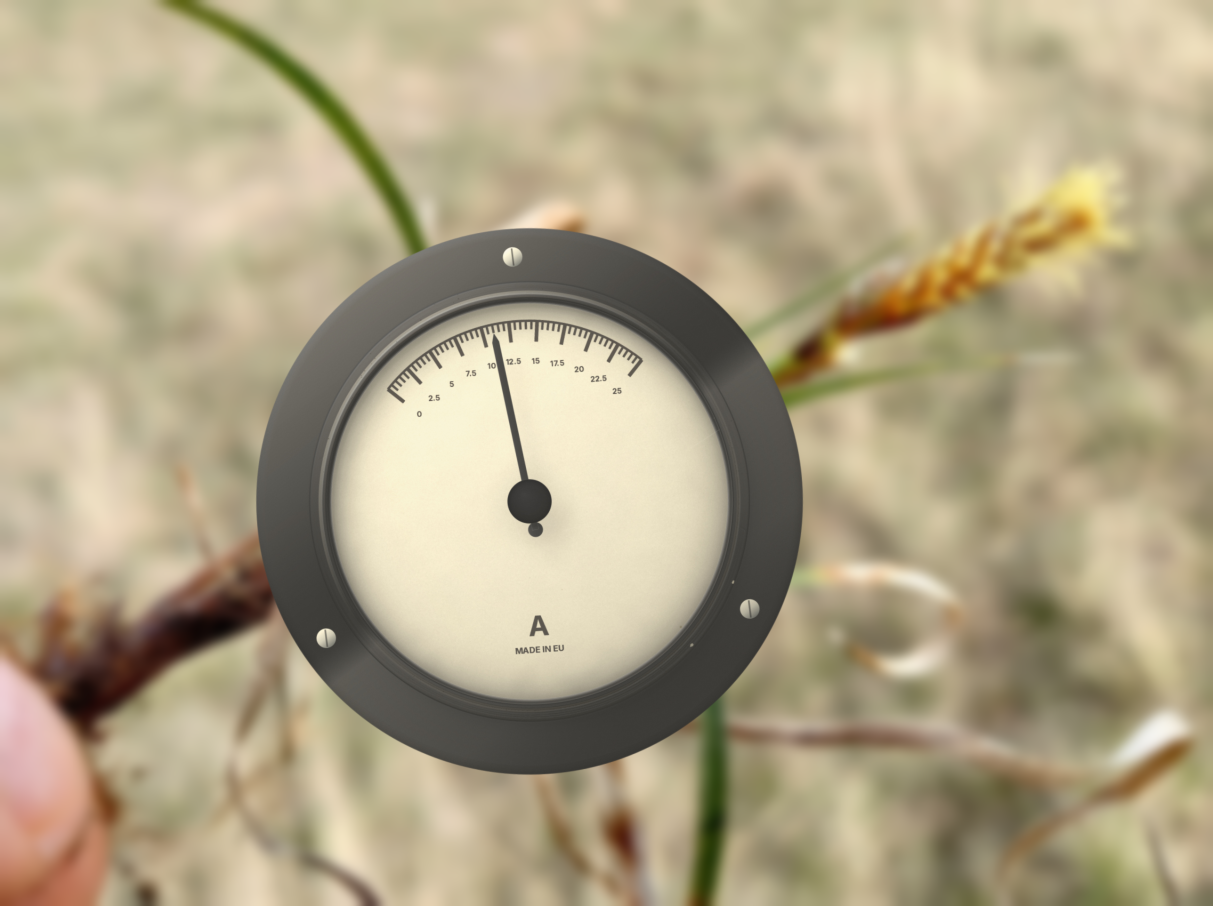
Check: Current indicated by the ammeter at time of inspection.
11 A
